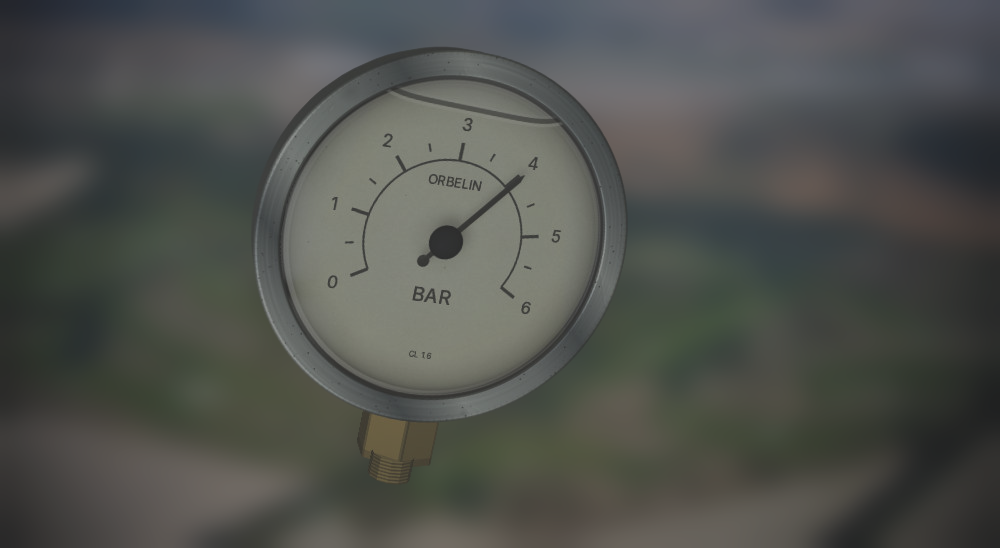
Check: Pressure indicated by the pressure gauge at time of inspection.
4 bar
